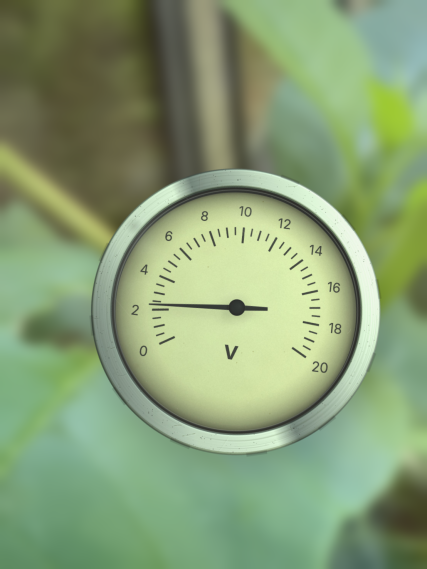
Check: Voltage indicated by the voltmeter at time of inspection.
2.25 V
